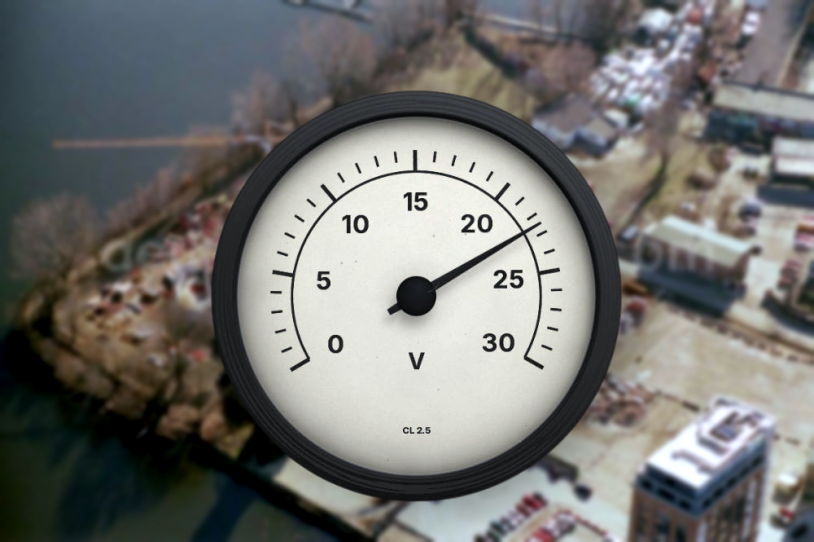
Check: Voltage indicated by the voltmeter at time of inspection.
22.5 V
